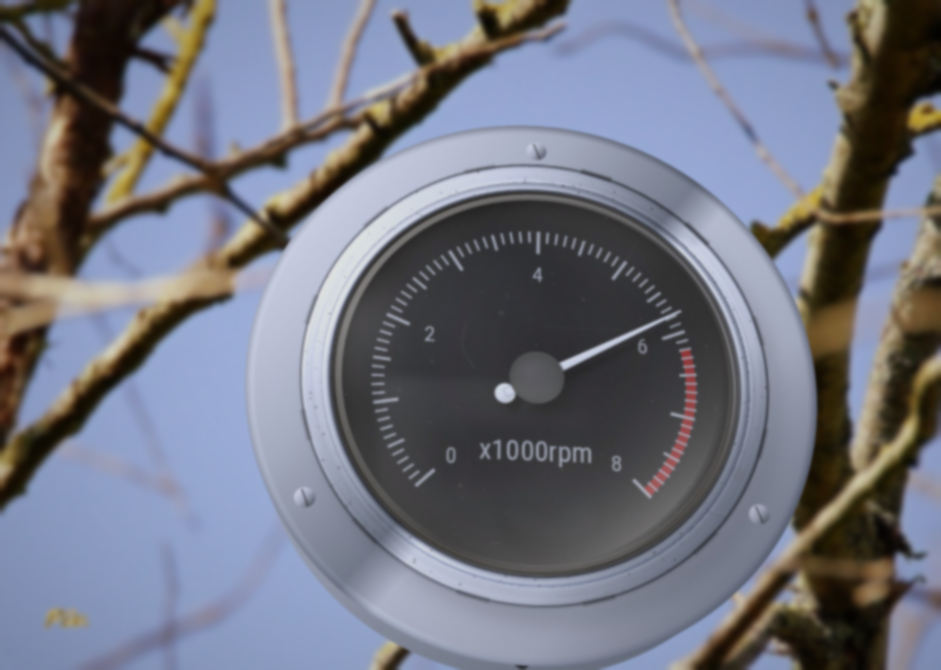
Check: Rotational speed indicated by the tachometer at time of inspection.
5800 rpm
